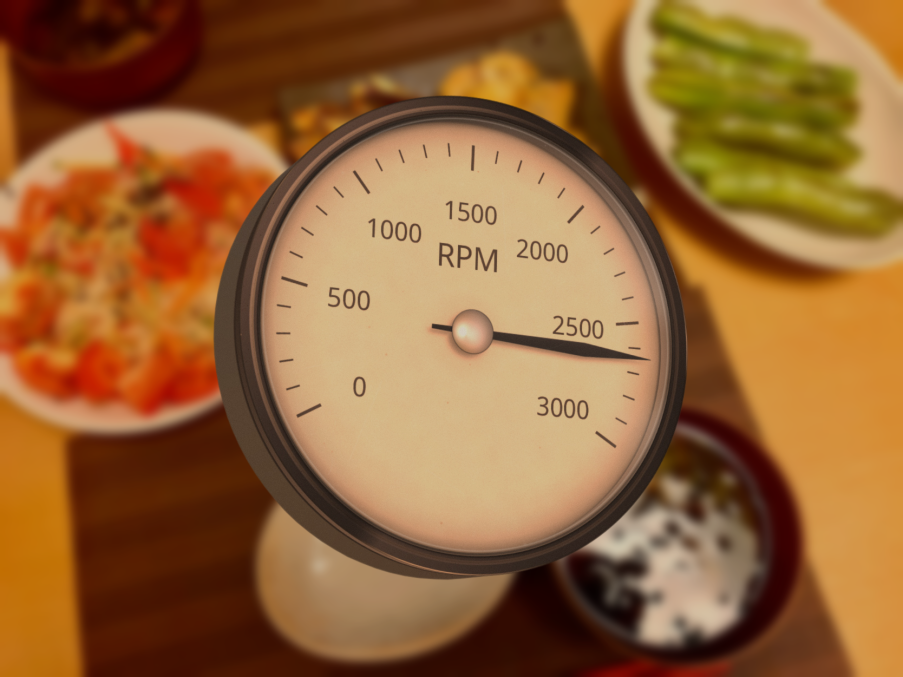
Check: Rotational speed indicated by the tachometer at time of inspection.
2650 rpm
